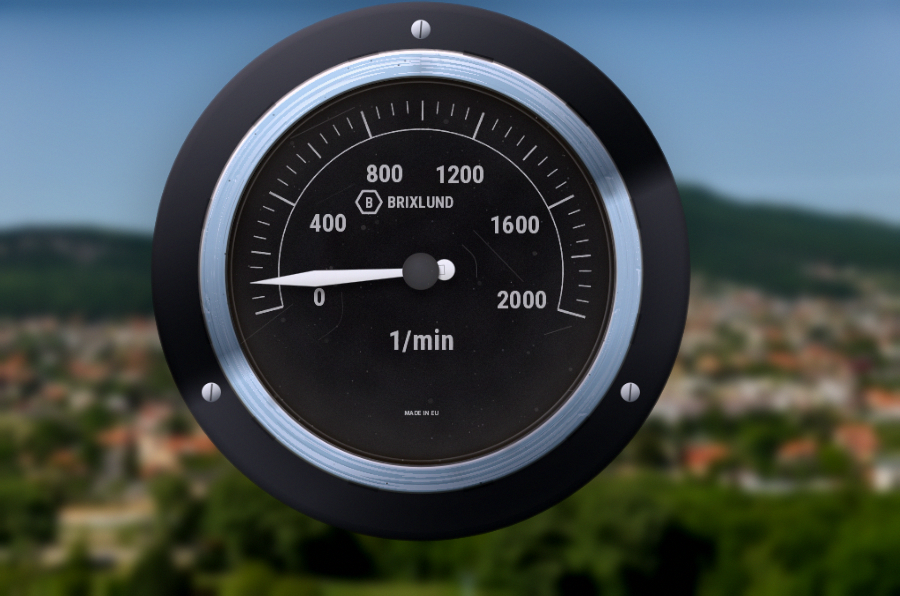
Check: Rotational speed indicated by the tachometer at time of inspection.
100 rpm
